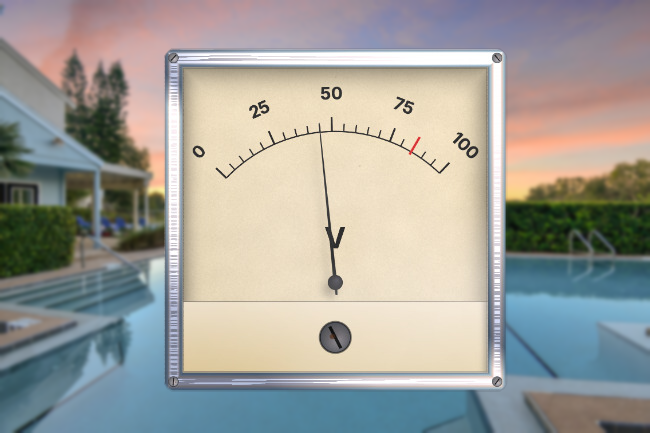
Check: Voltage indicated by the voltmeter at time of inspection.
45 V
